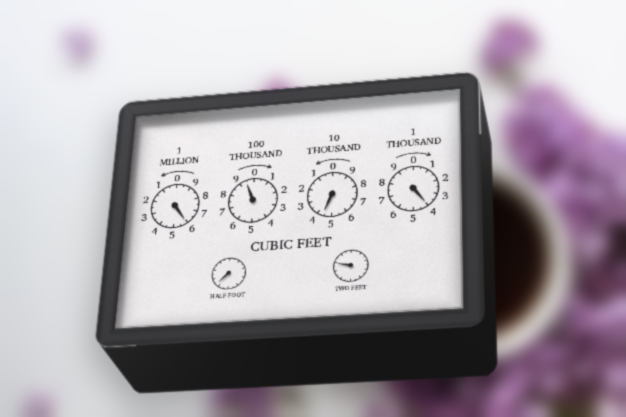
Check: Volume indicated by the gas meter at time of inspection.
594400 ft³
